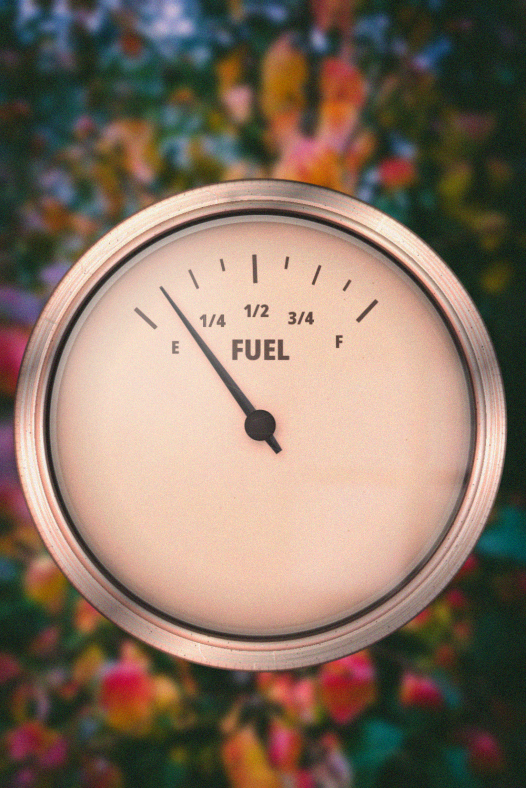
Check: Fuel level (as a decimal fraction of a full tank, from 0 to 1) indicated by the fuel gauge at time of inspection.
0.125
